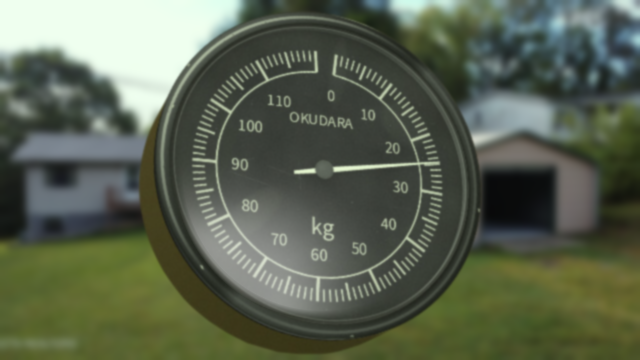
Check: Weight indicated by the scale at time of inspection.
25 kg
